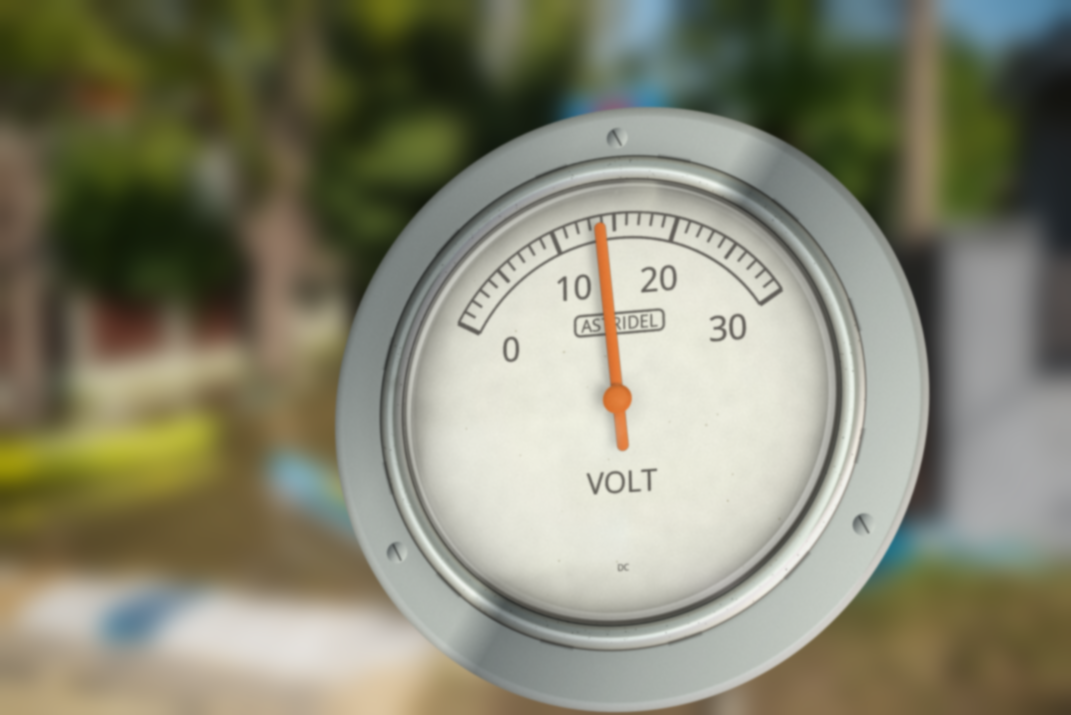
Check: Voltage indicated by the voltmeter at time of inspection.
14 V
